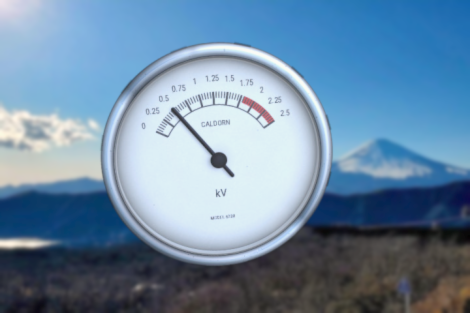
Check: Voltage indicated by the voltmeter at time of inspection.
0.5 kV
